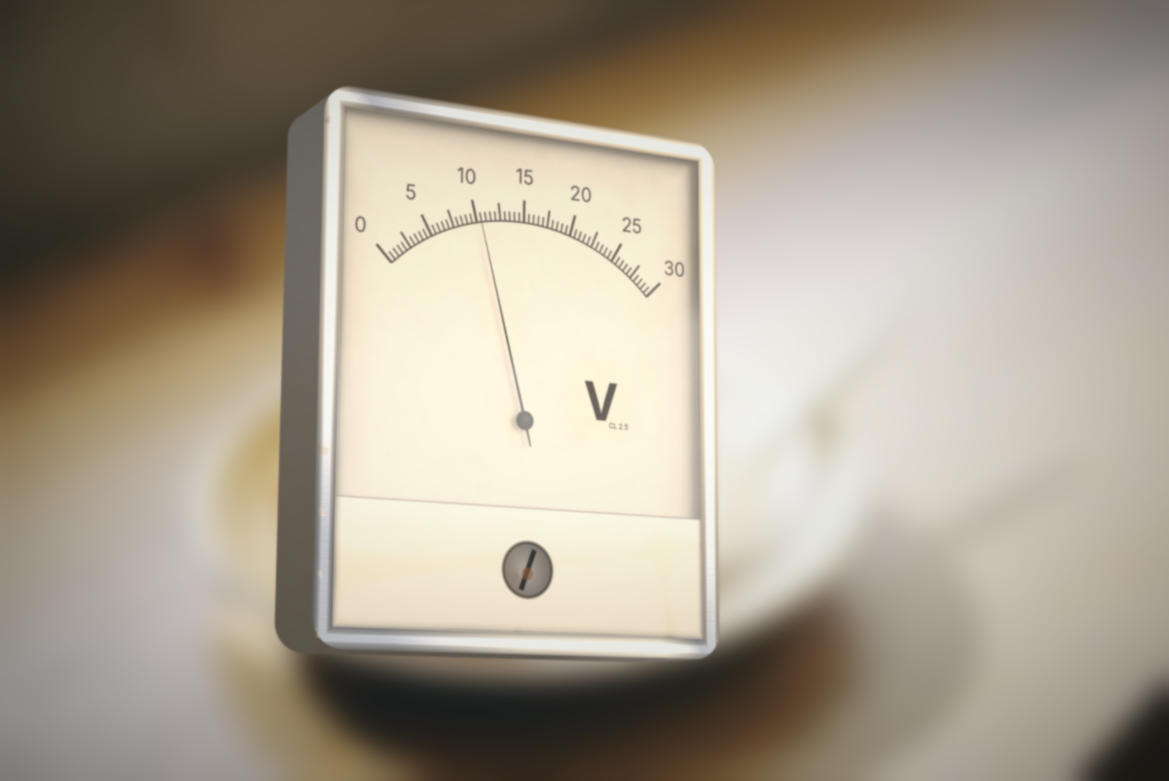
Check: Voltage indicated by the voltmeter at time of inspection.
10 V
